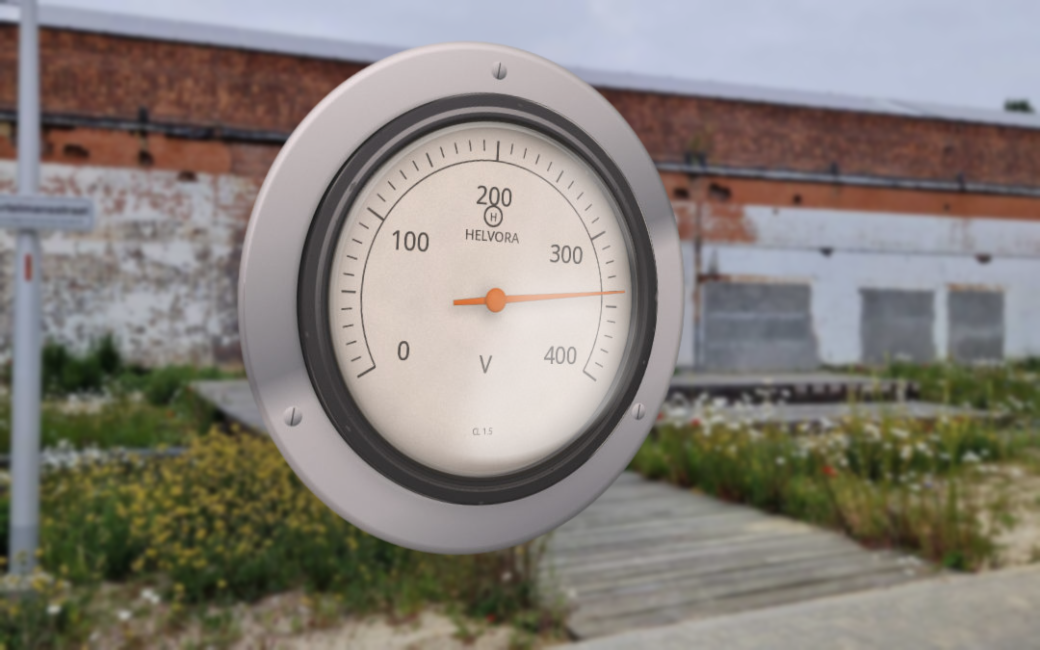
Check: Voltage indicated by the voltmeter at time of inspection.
340 V
